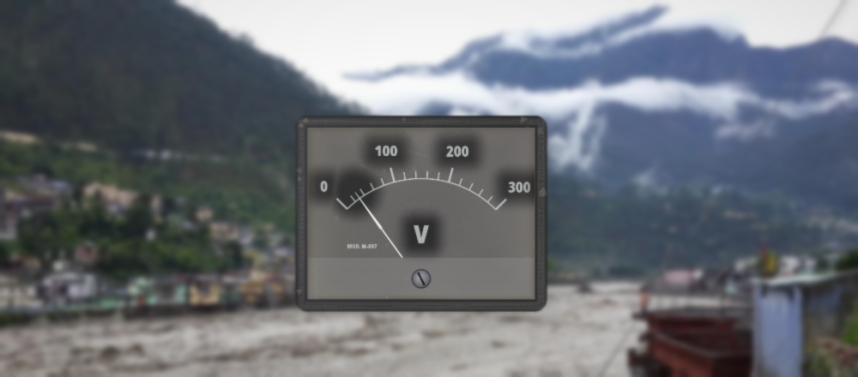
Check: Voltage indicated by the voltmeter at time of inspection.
30 V
